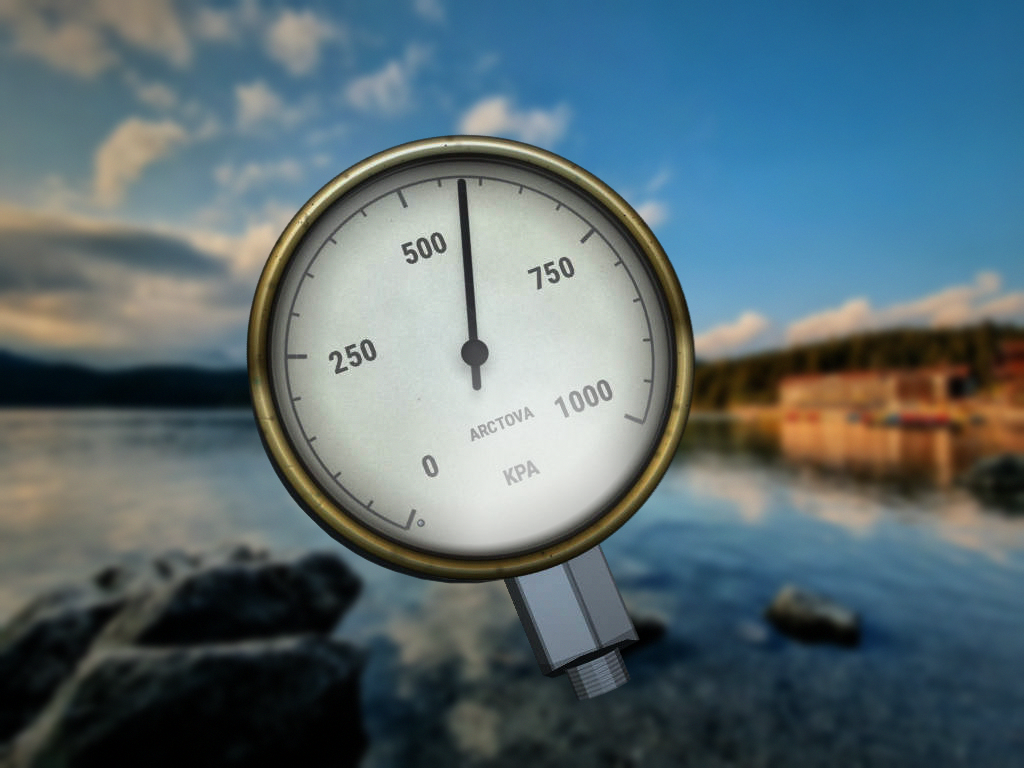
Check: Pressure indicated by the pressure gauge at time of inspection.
575 kPa
